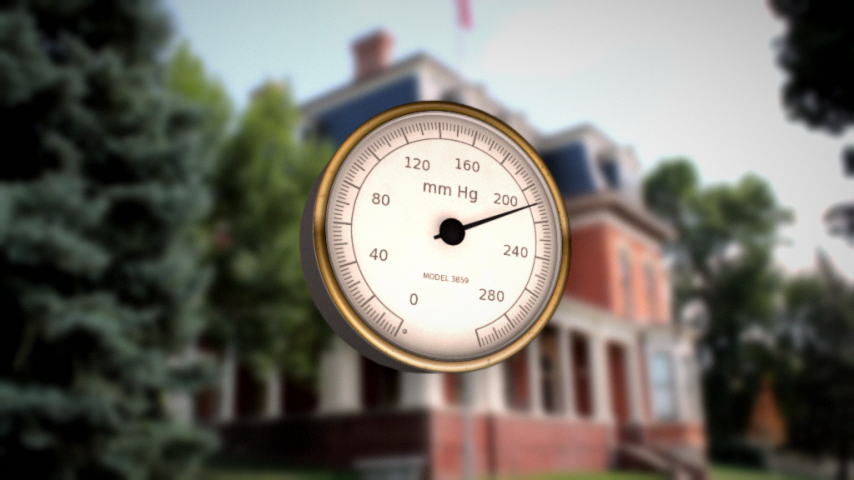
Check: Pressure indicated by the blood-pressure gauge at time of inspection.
210 mmHg
